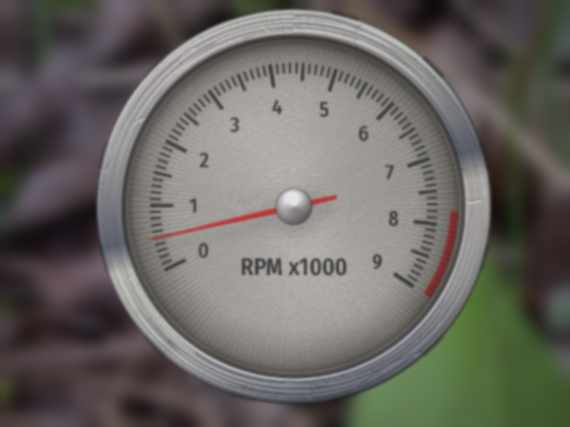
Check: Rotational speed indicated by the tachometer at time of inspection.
500 rpm
